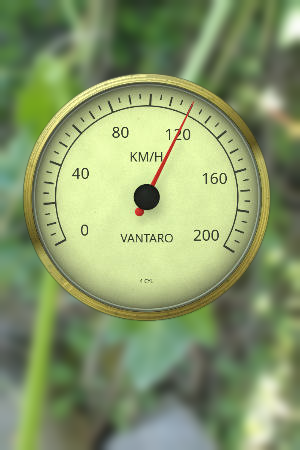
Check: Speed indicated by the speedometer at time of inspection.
120 km/h
